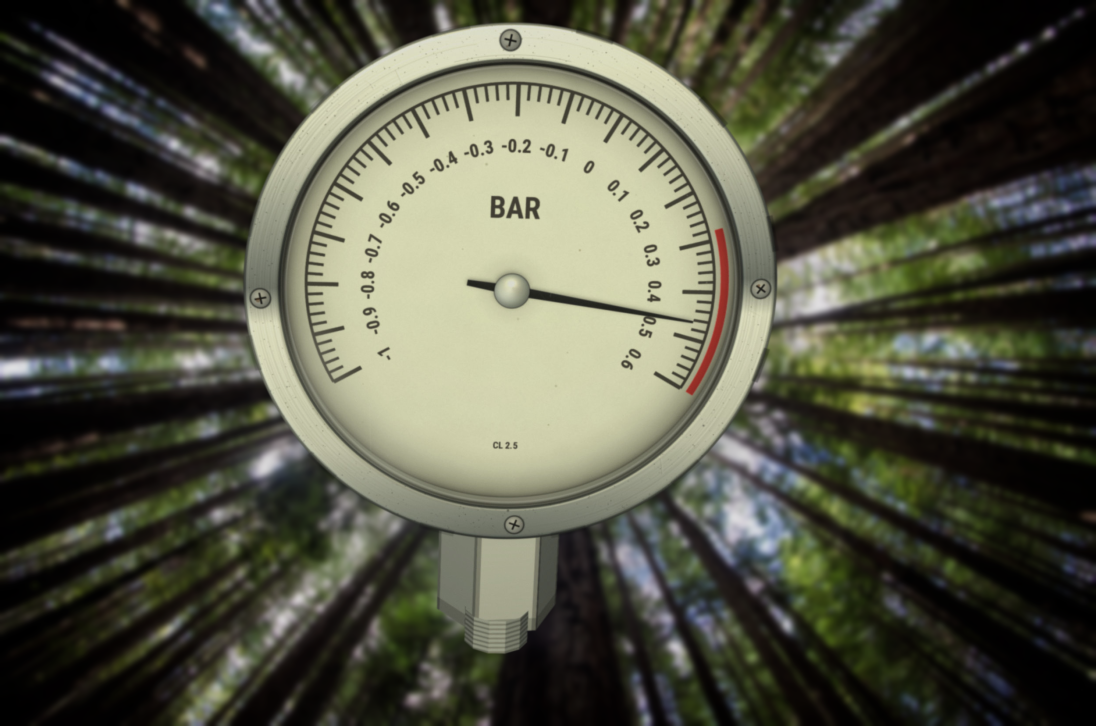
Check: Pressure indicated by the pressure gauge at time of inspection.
0.46 bar
